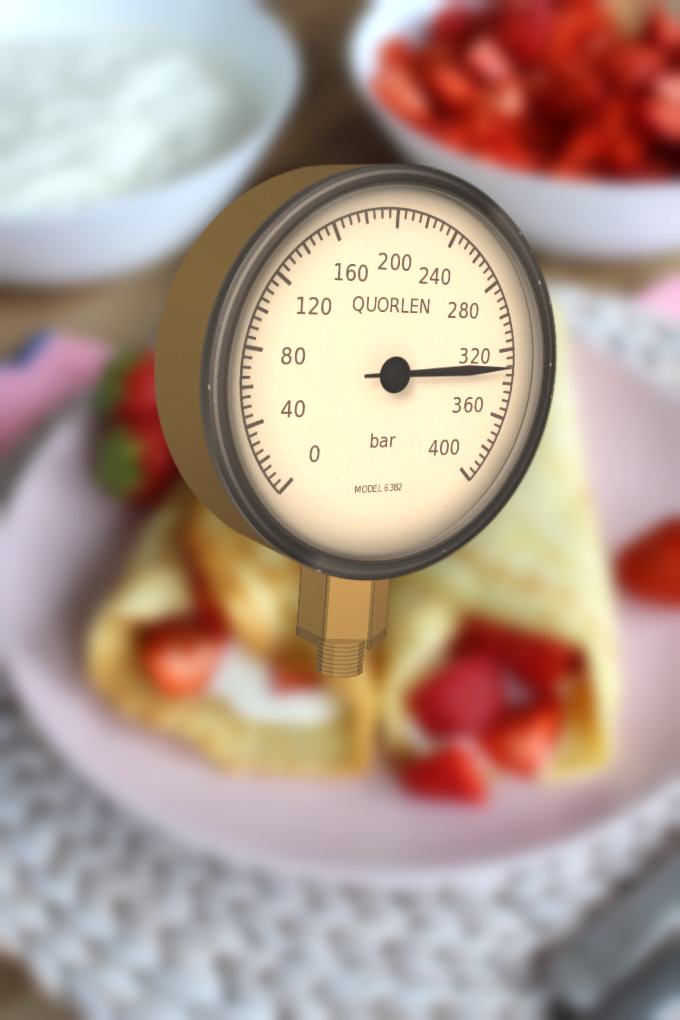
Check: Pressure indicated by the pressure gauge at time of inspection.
330 bar
